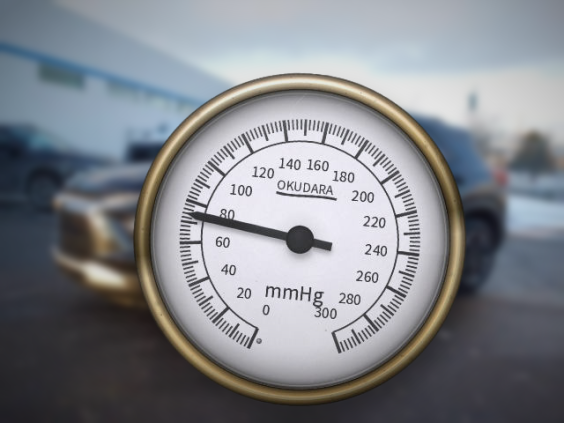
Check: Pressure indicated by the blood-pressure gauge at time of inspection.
74 mmHg
